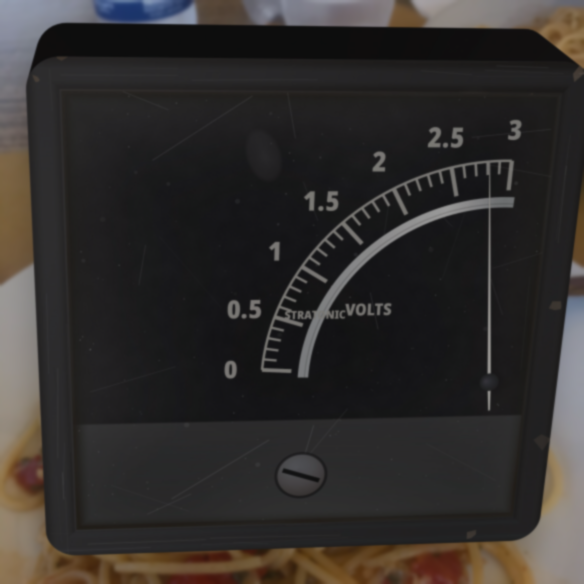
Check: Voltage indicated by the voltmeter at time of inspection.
2.8 V
